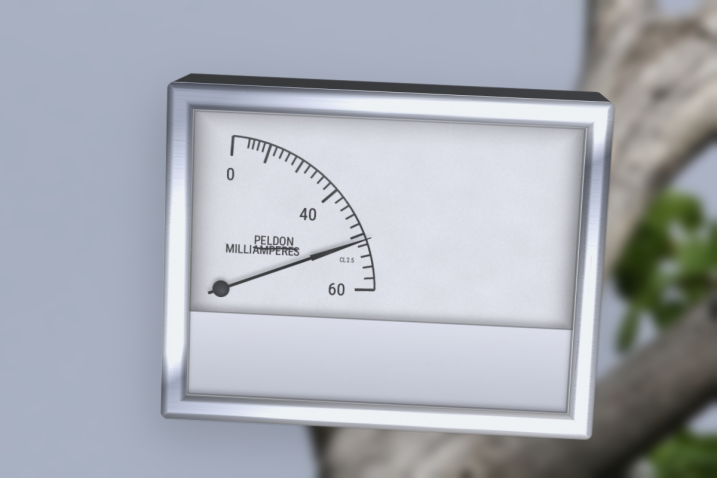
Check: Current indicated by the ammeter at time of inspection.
51 mA
